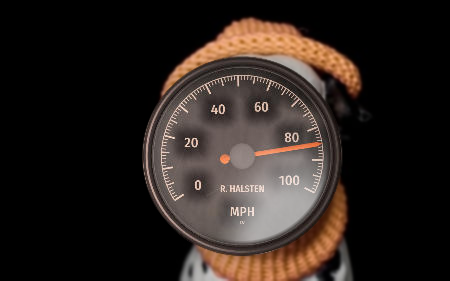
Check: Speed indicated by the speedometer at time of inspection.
85 mph
